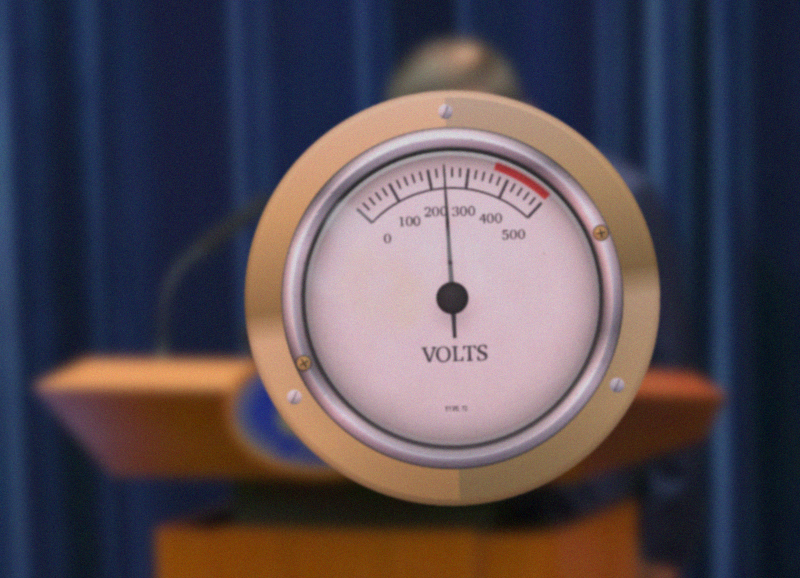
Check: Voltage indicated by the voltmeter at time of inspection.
240 V
